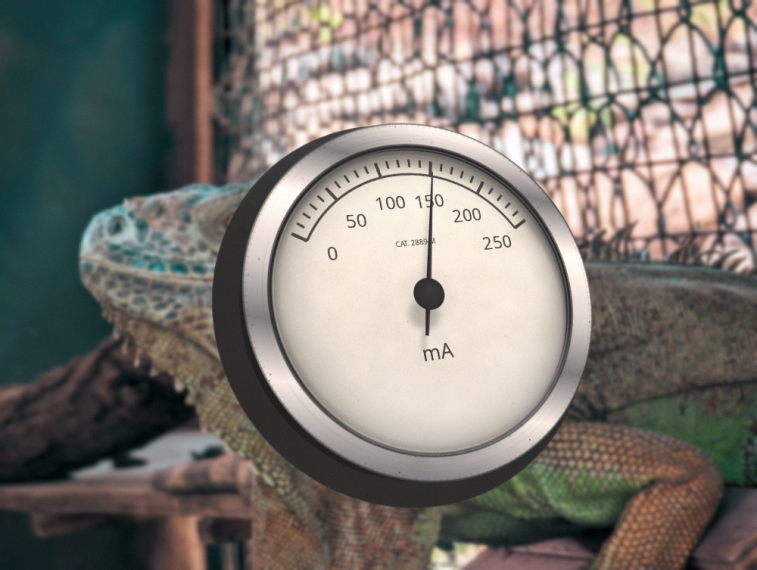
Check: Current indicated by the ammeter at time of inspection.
150 mA
